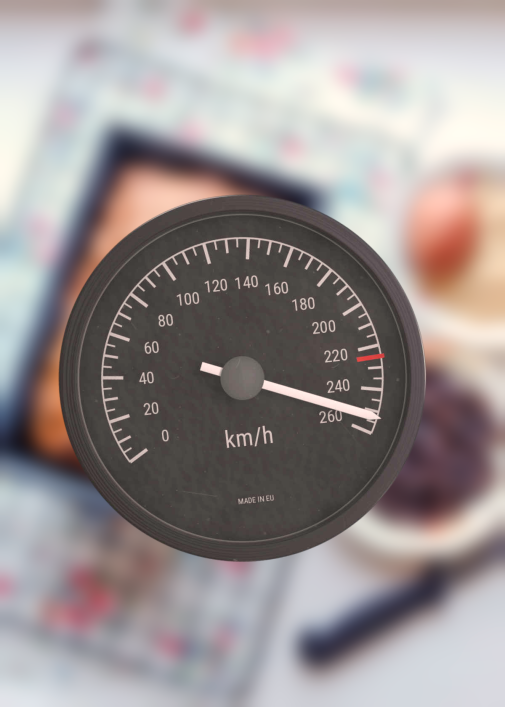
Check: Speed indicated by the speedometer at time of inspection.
252.5 km/h
